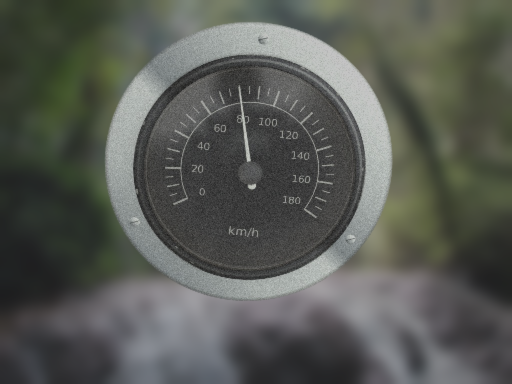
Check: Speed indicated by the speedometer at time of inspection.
80 km/h
